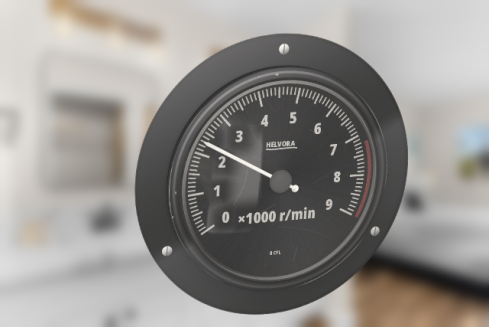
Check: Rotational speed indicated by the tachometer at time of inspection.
2300 rpm
